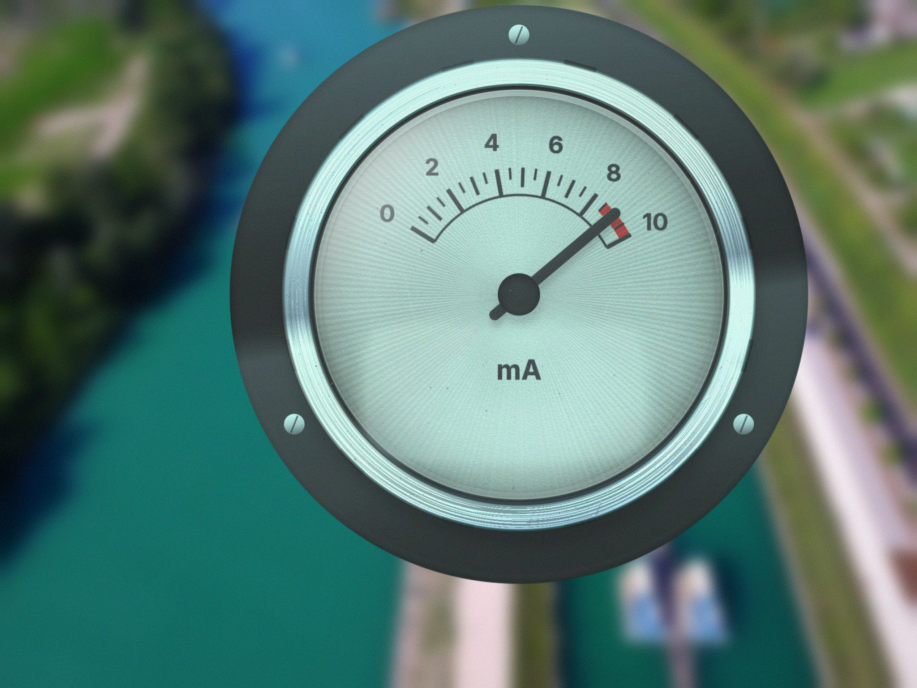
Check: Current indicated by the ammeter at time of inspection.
9 mA
